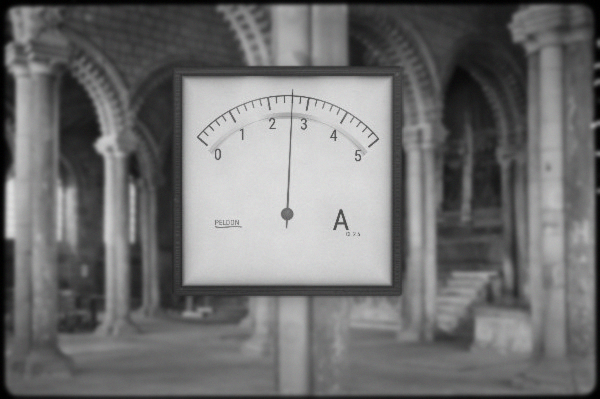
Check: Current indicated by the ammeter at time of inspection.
2.6 A
